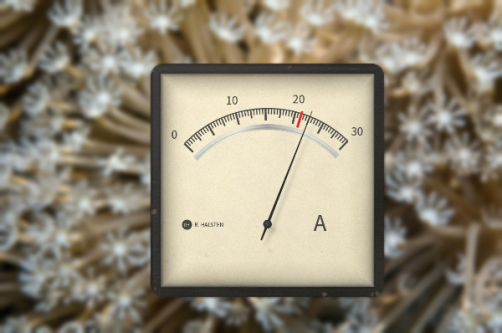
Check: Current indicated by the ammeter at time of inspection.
22.5 A
